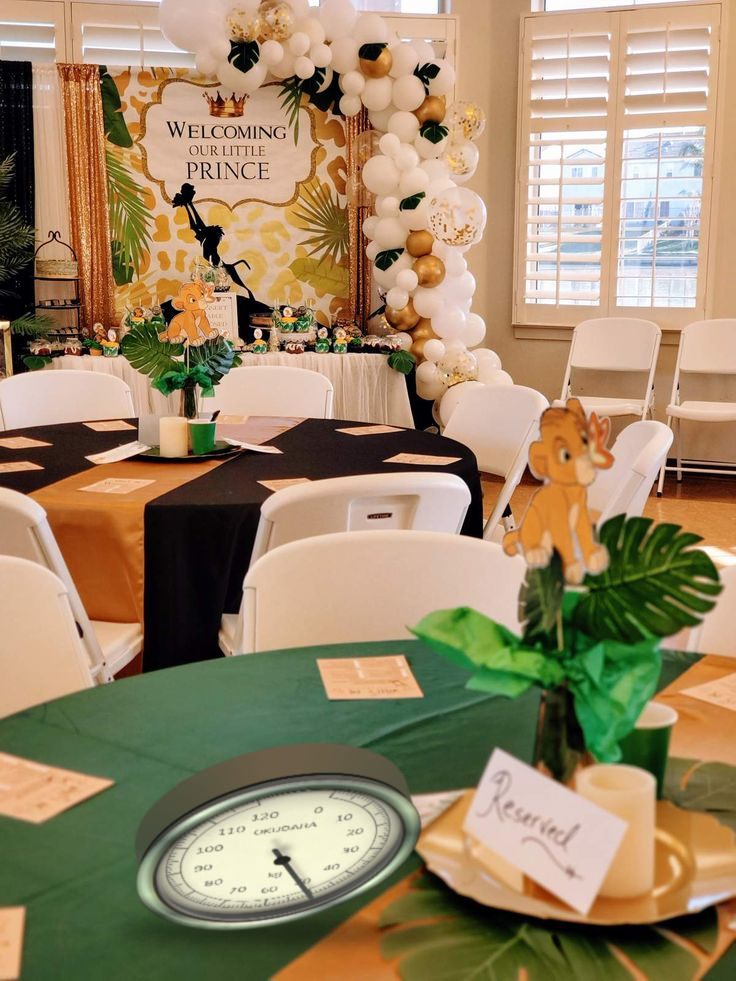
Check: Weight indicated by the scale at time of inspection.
50 kg
